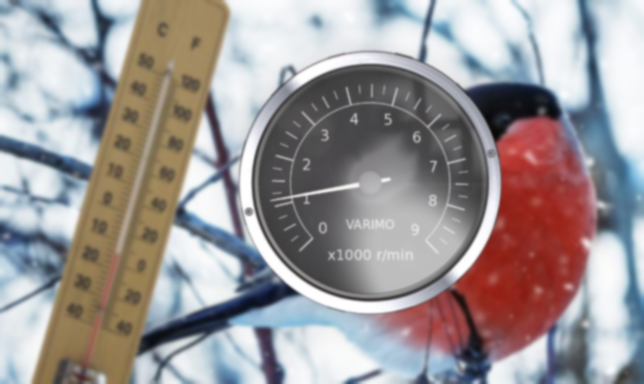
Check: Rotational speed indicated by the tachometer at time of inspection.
1125 rpm
